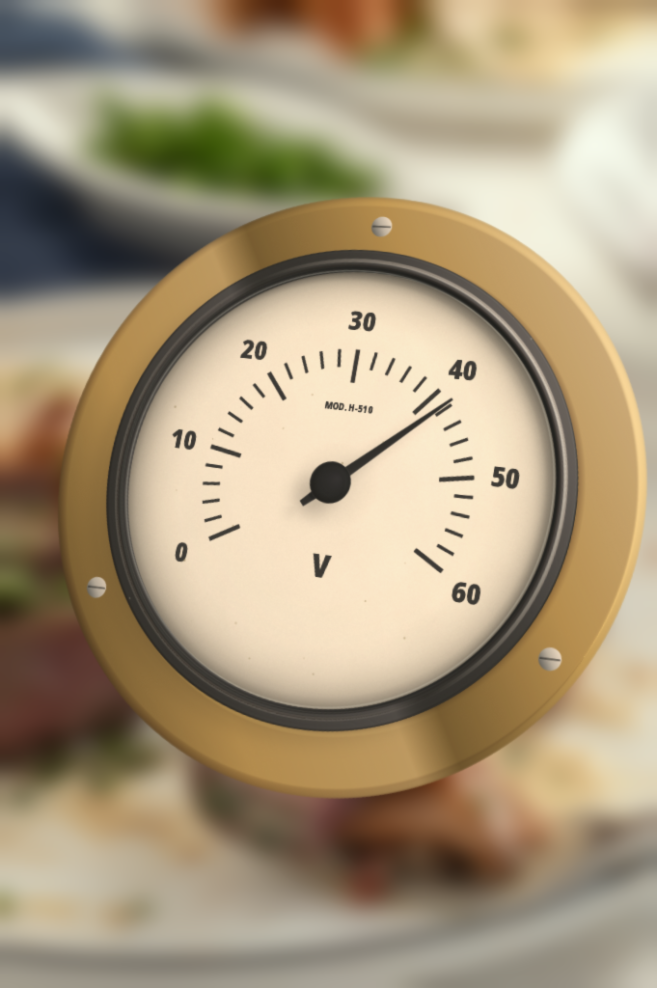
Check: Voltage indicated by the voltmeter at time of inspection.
42 V
